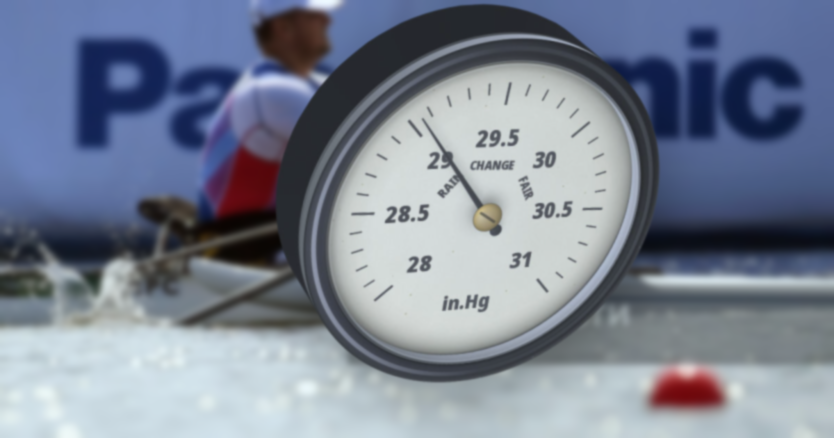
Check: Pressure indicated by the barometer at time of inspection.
29.05 inHg
